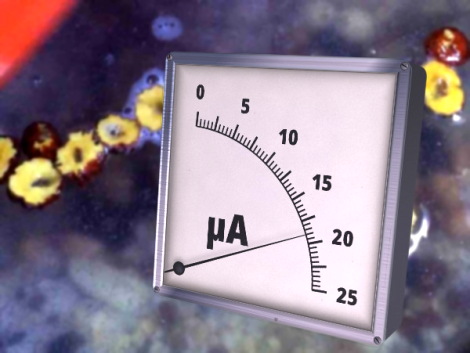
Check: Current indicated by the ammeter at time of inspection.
19 µA
